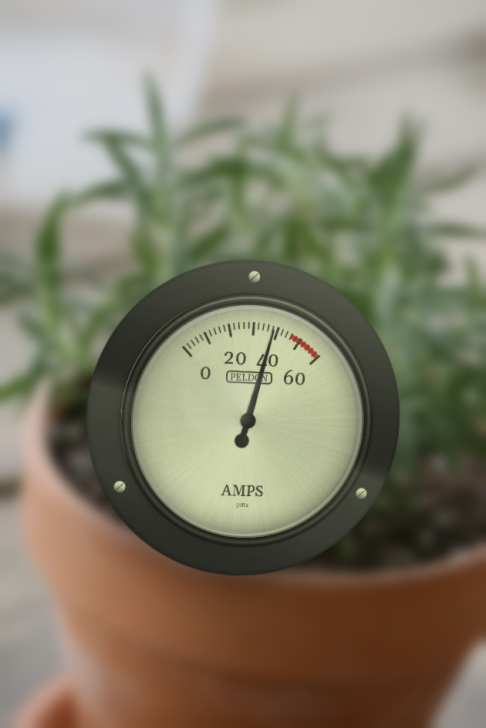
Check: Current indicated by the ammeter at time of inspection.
38 A
